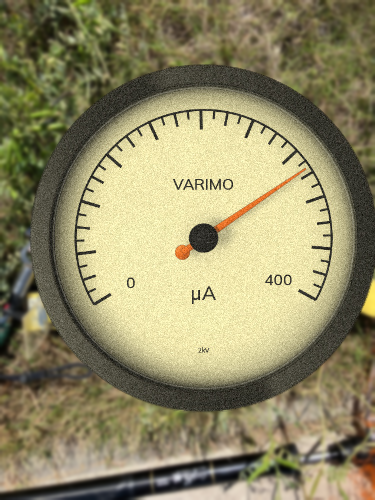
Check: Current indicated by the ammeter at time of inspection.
295 µA
